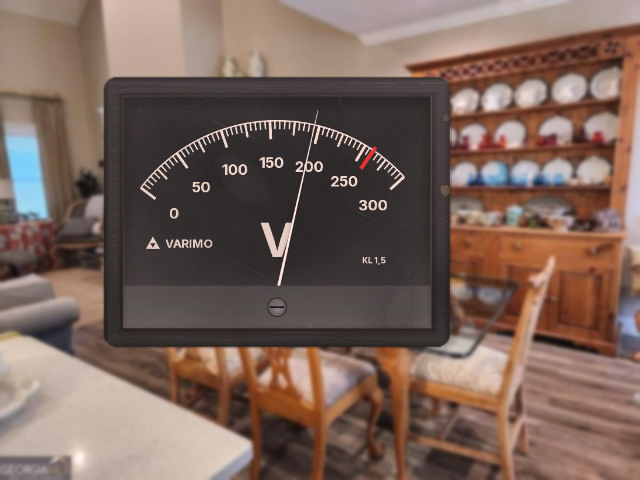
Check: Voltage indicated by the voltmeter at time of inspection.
195 V
